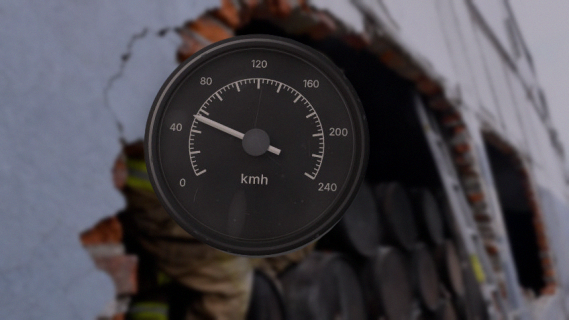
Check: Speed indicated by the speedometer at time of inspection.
52 km/h
